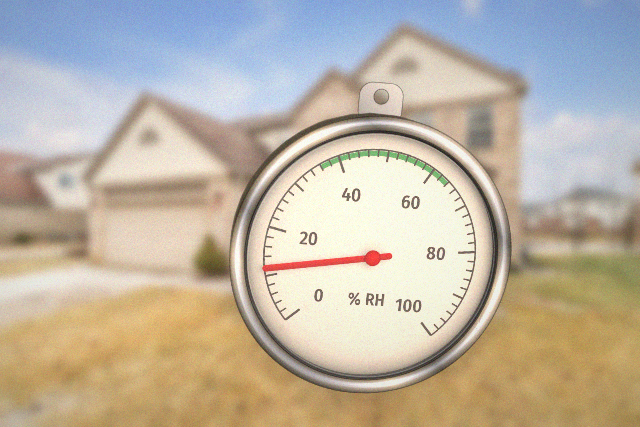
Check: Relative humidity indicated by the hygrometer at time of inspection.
12 %
